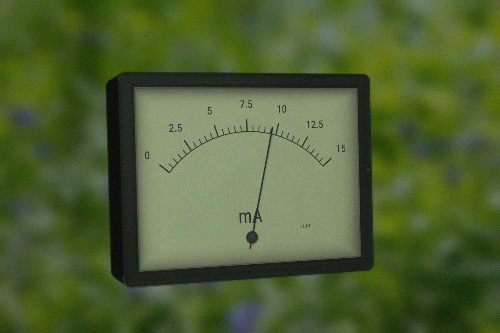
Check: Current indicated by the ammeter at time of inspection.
9.5 mA
